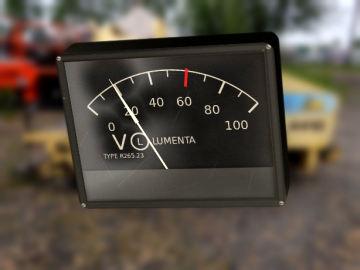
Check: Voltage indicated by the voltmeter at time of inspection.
20 V
